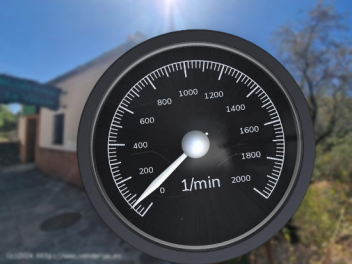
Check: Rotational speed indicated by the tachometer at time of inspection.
60 rpm
